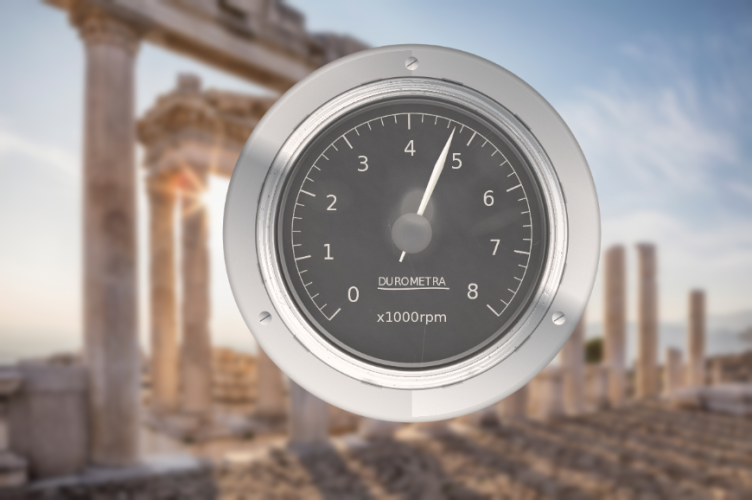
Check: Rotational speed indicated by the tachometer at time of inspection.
4700 rpm
